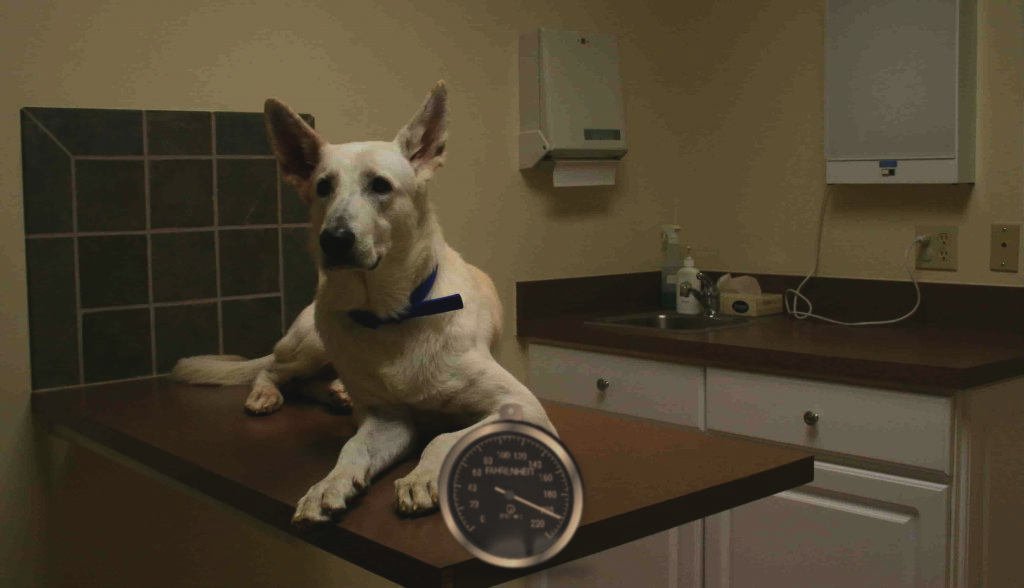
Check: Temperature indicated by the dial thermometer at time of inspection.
200 °F
